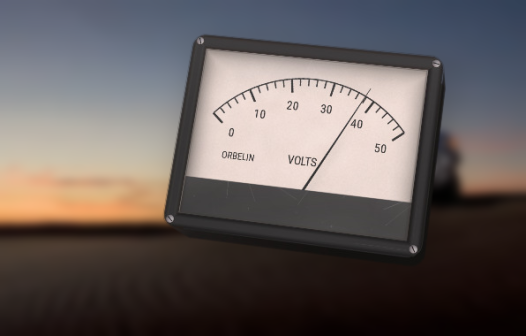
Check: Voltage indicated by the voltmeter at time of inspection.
38 V
